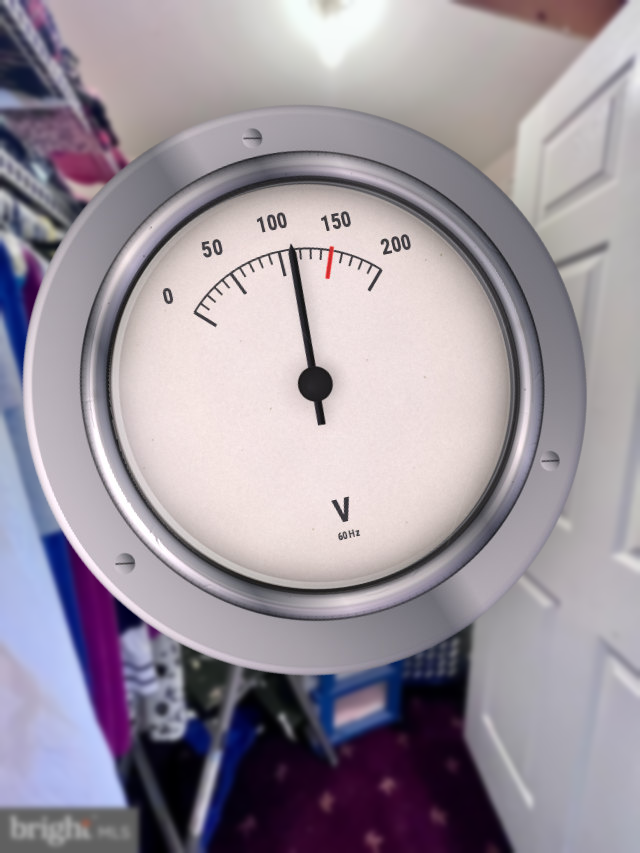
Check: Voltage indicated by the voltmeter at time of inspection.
110 V
